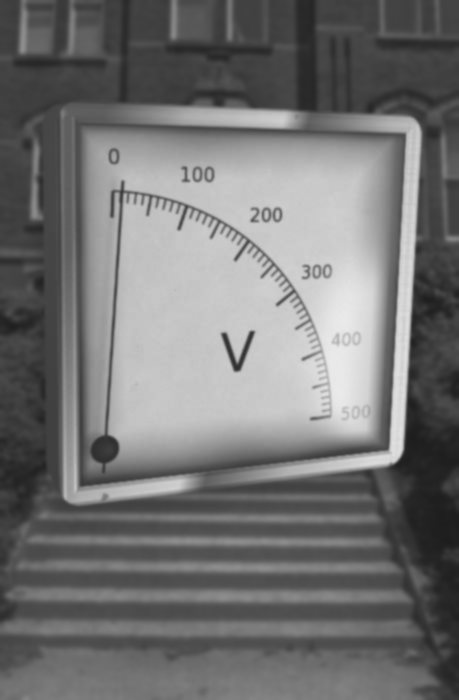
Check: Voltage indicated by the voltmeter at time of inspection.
10 V
